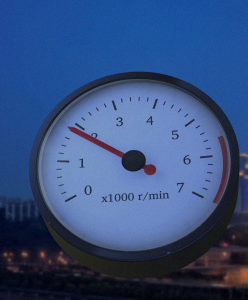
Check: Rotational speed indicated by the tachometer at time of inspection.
1800 rpm
